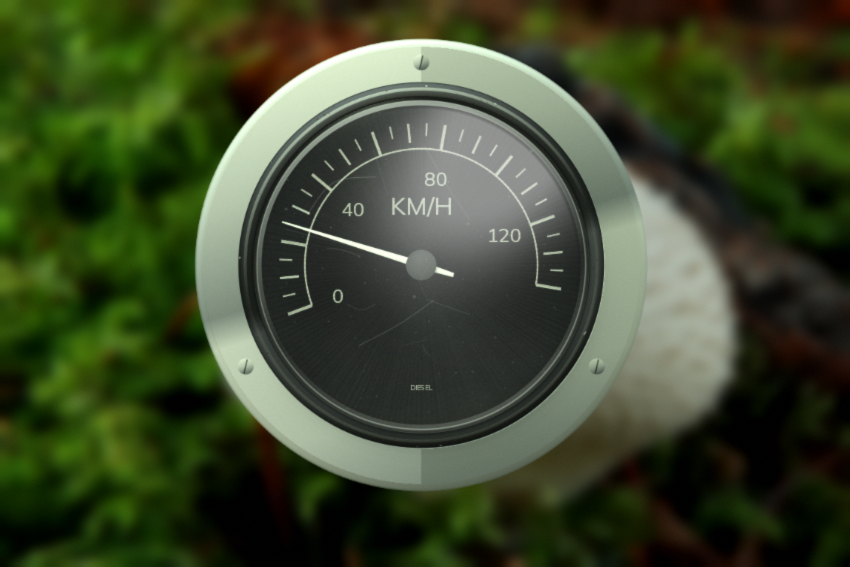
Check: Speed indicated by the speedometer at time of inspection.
25 km/h
